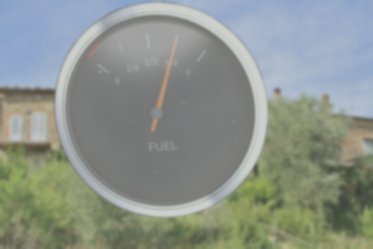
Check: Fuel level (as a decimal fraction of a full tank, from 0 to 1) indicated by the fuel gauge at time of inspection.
0.75
